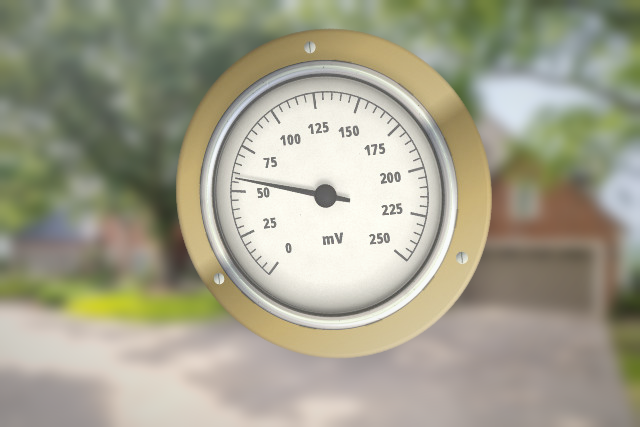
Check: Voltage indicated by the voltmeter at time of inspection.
57.5 mV
